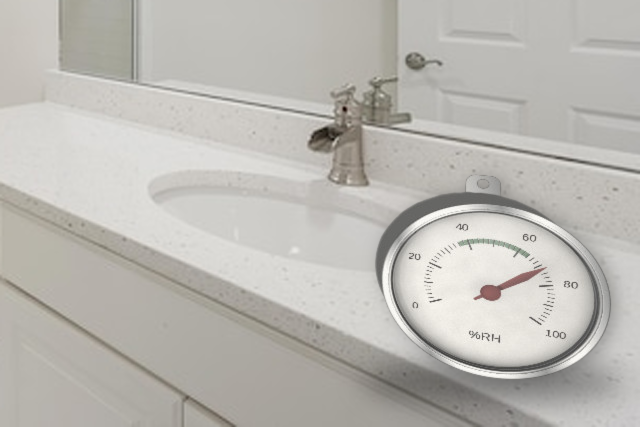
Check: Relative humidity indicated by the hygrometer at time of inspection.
70 %
